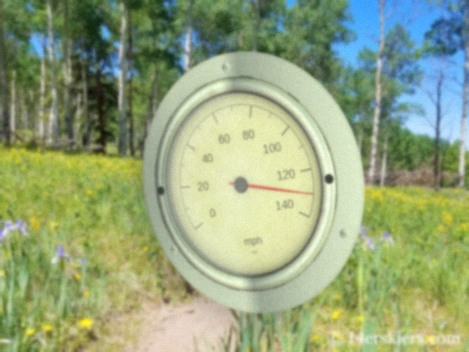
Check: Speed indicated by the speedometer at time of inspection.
130 mph
